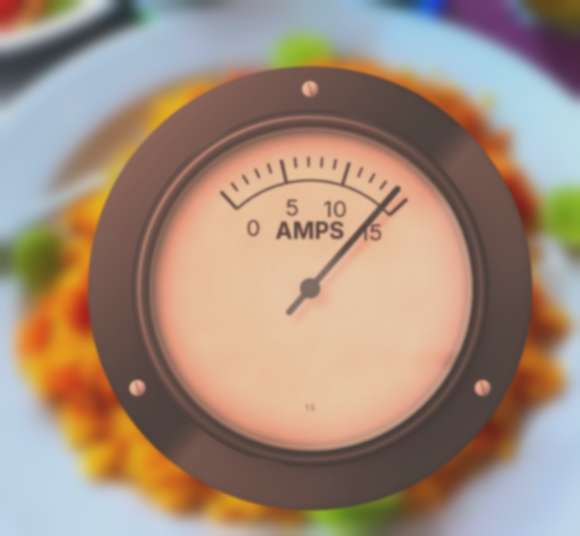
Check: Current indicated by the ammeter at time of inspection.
14 A
